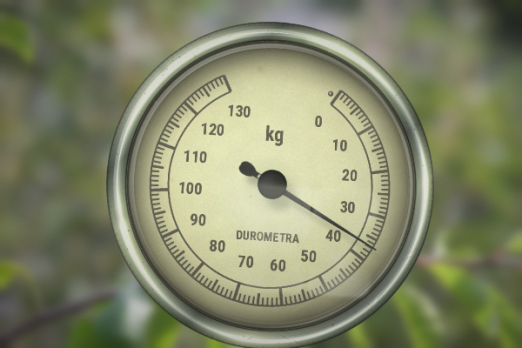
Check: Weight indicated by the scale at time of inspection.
37 kg
